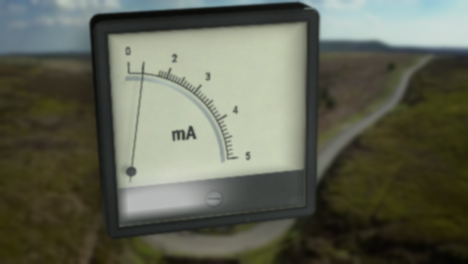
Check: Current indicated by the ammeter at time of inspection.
1 mA
